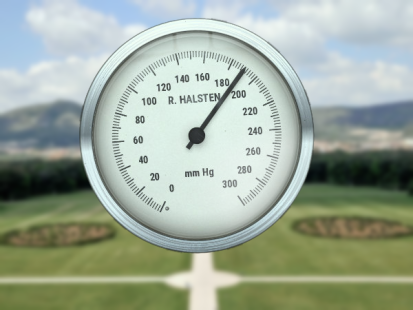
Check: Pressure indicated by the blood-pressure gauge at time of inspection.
190 mmHg
